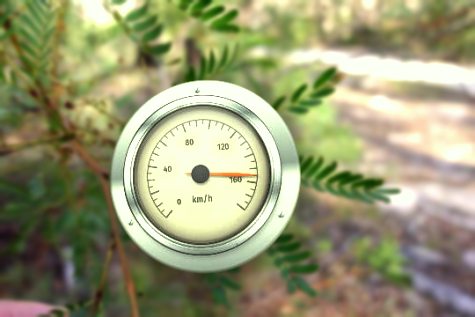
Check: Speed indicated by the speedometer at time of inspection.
155 km/h
